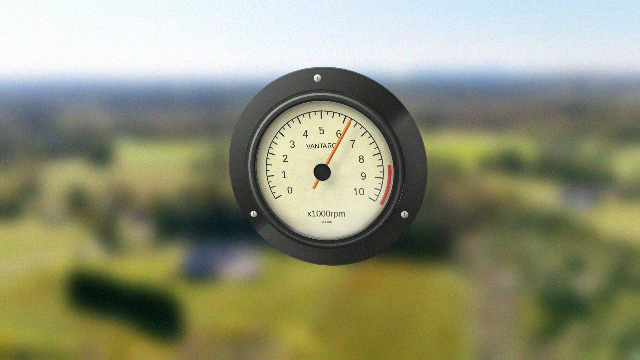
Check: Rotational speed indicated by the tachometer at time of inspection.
6250 rpm
